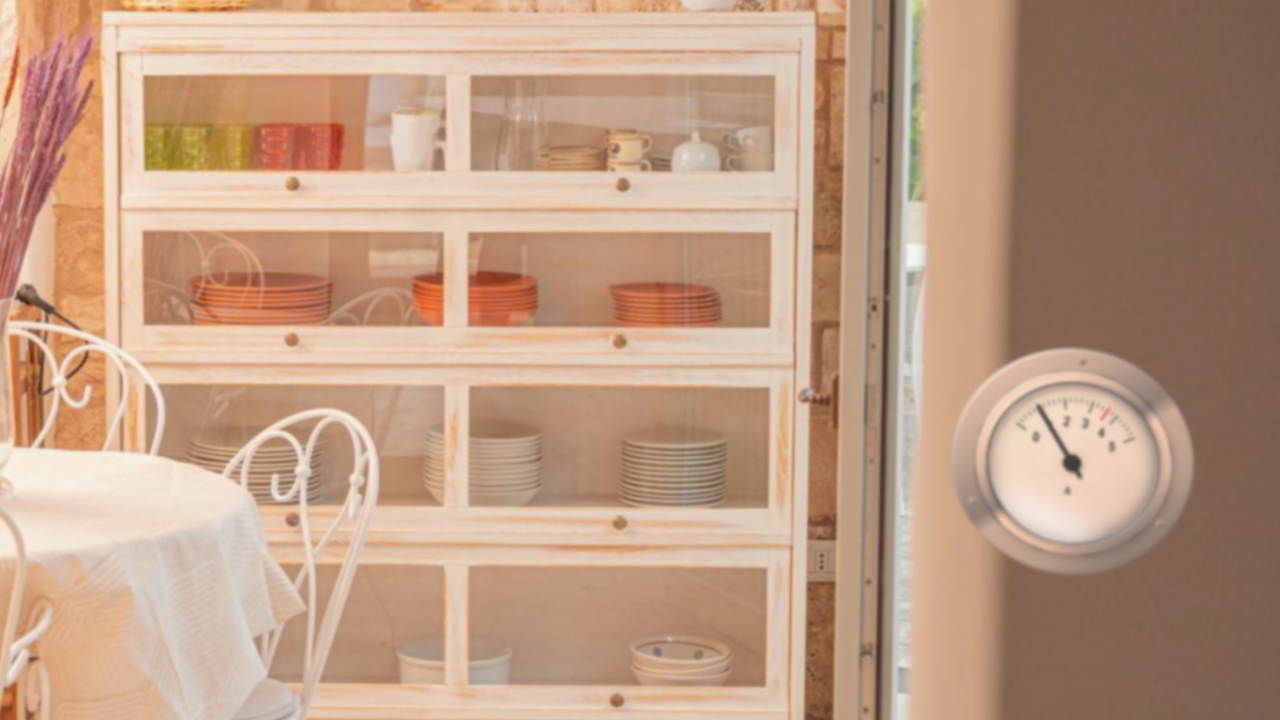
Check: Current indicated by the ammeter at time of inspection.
1 A
